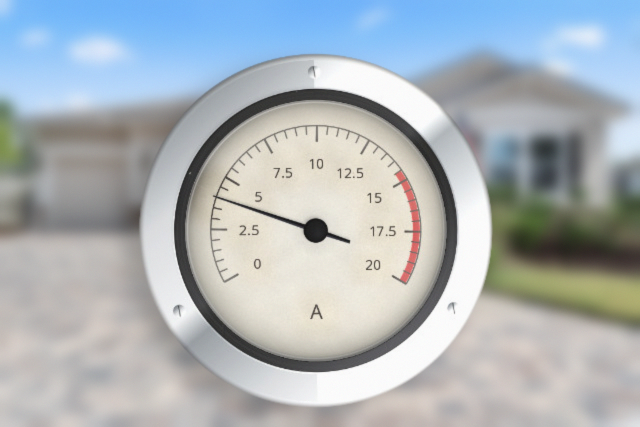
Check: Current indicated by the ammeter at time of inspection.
4 A
